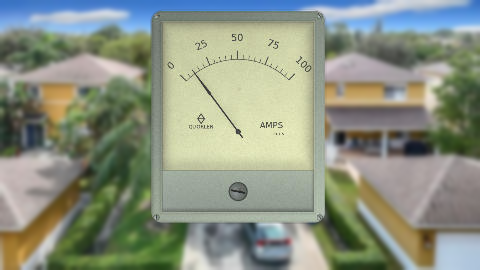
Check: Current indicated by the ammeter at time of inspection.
10 A
